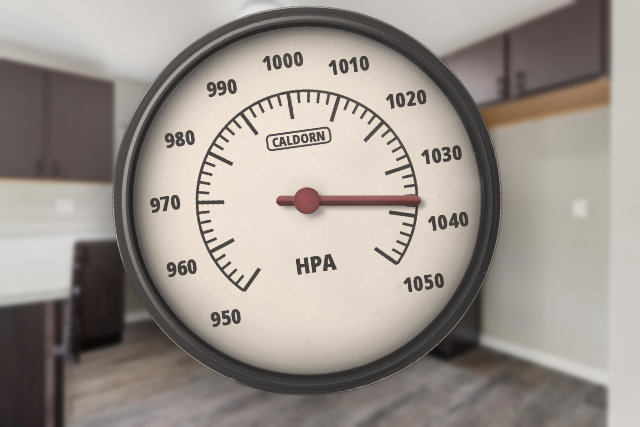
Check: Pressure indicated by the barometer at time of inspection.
1037 hPa
